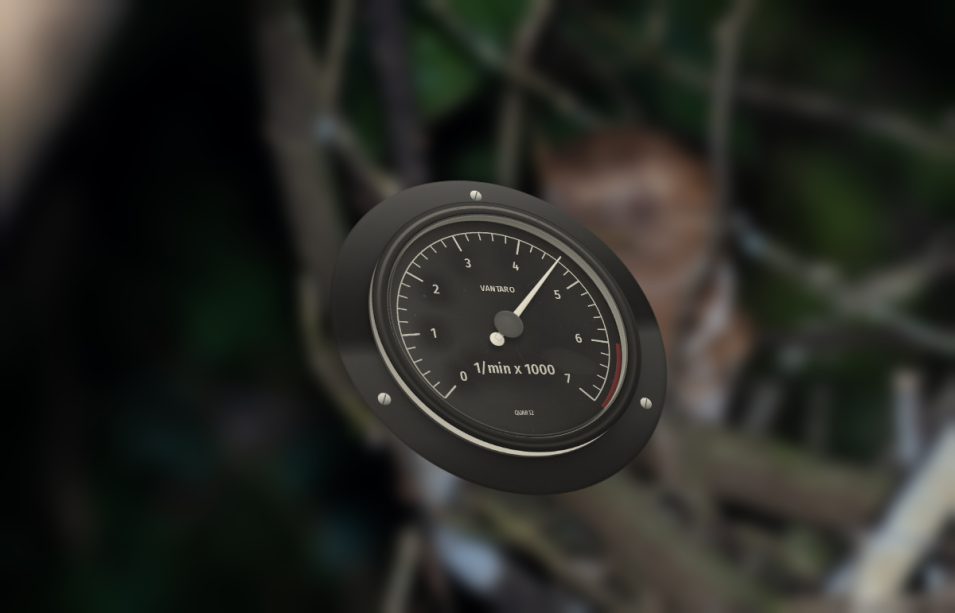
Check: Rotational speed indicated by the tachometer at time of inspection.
4600 rpm
